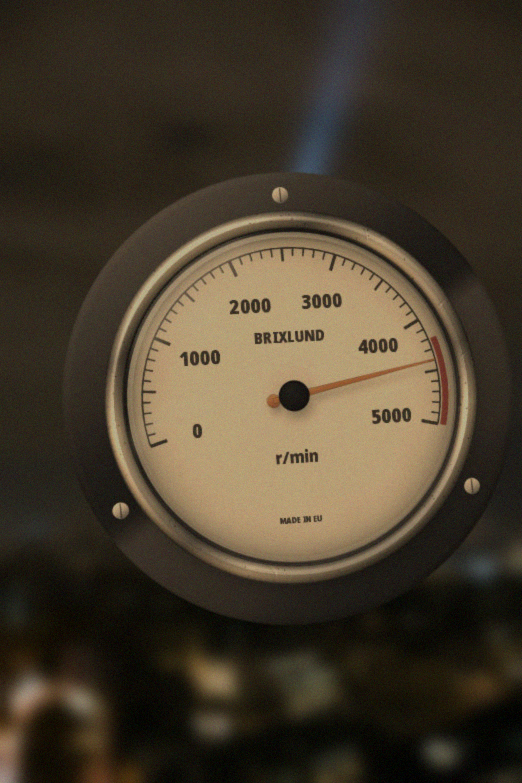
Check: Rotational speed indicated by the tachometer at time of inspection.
4400 rpm
